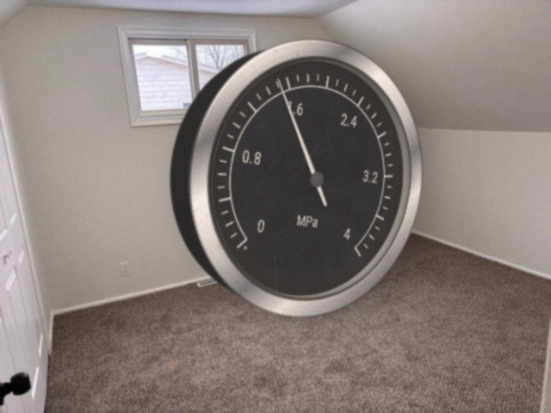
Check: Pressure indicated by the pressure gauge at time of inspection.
1.5 MPa
